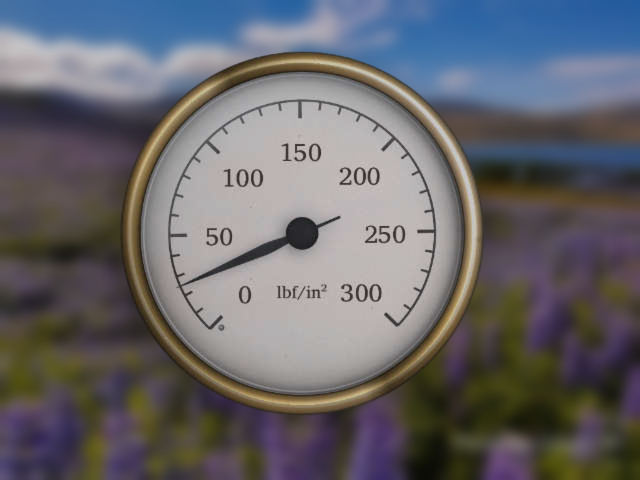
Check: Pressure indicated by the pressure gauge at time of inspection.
25 psi
